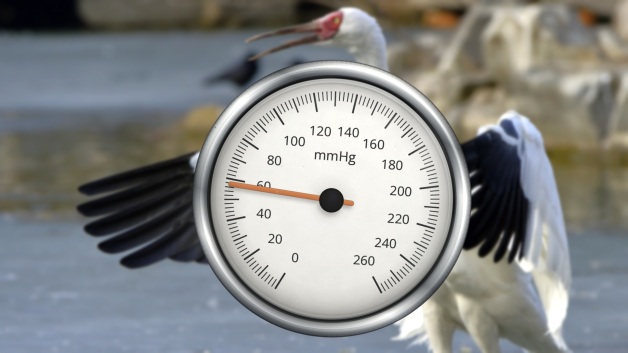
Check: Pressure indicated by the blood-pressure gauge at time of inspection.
58 mmHg
